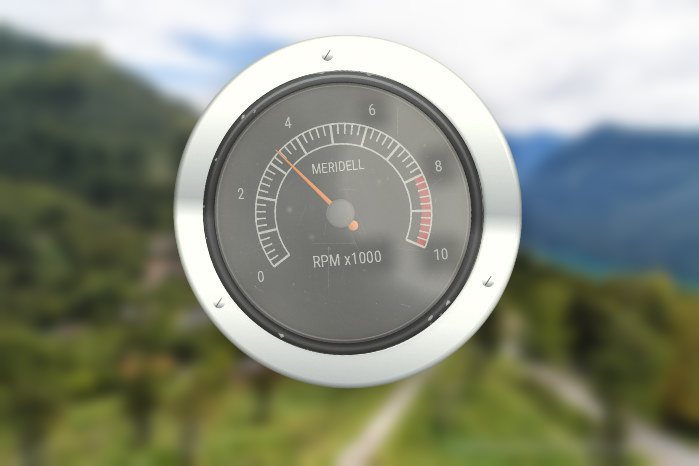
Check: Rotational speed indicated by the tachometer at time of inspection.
3400 rpm
